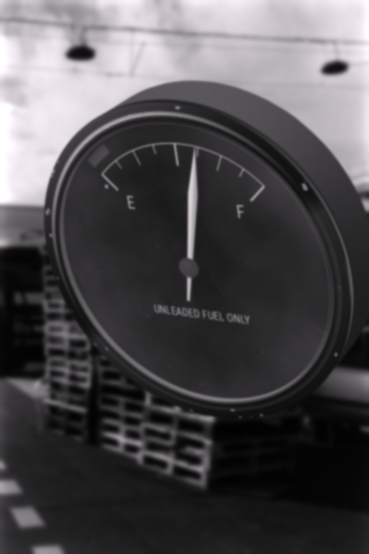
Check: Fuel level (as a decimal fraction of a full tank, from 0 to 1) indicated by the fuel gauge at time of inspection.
0.625
